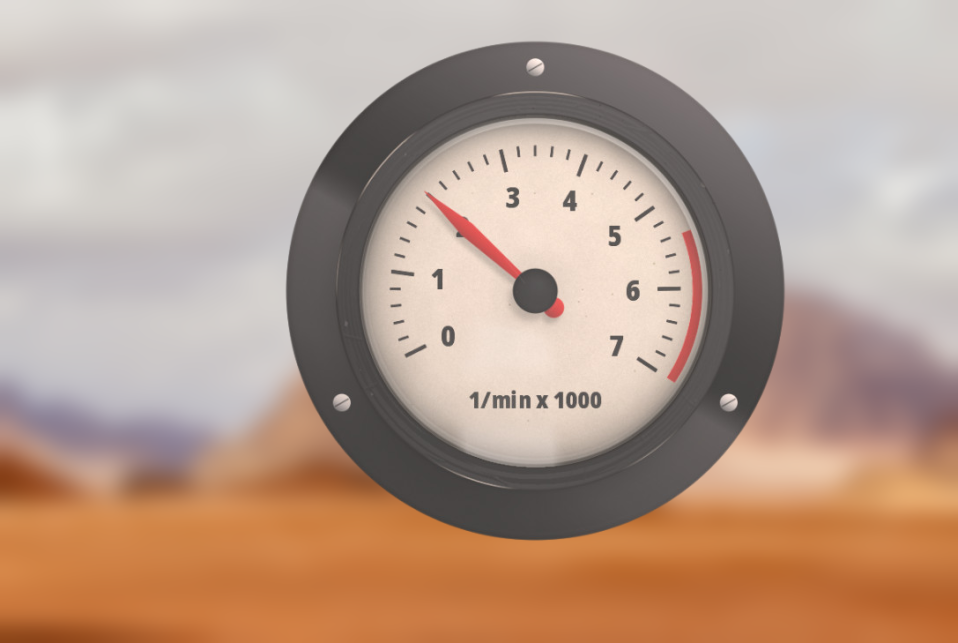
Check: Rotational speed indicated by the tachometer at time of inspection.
2000 rpm
